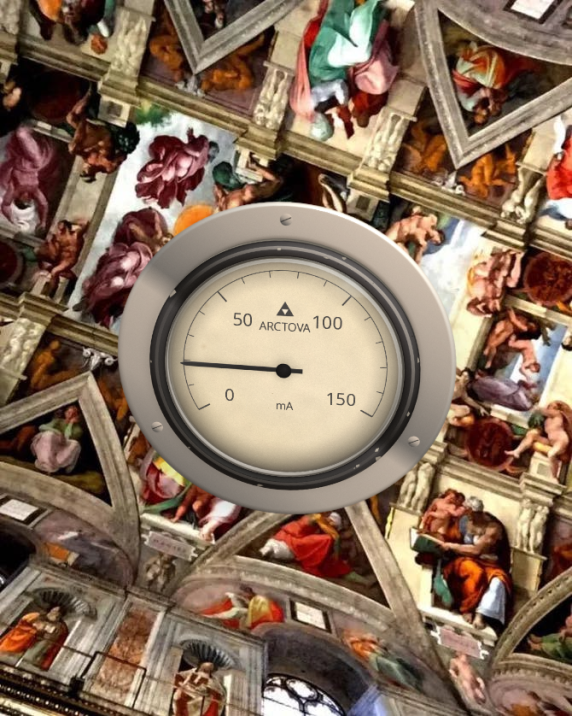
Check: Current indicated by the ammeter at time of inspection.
20 mA
